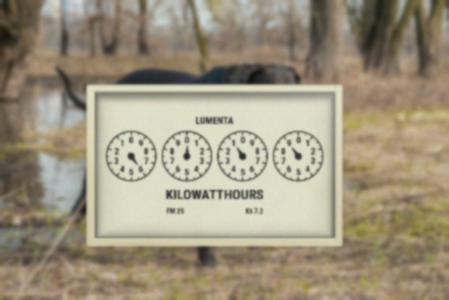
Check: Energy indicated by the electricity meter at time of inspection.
6009 kWh
